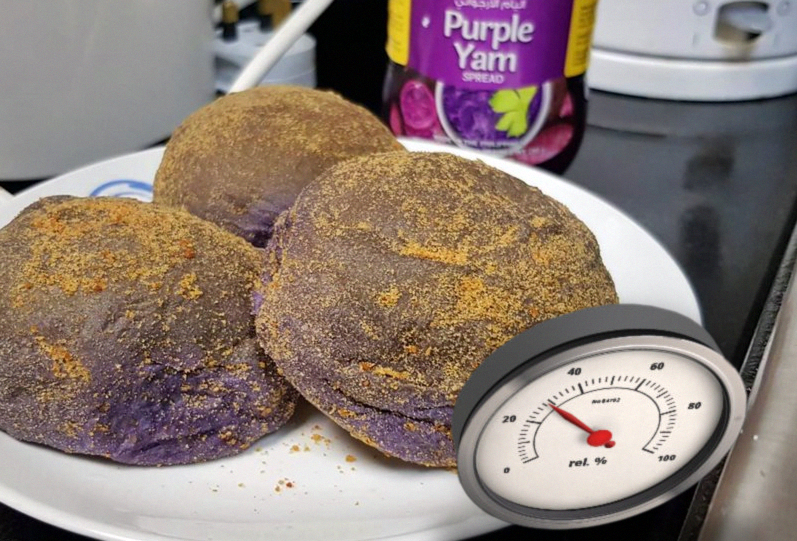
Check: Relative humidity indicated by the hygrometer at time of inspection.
30 %
